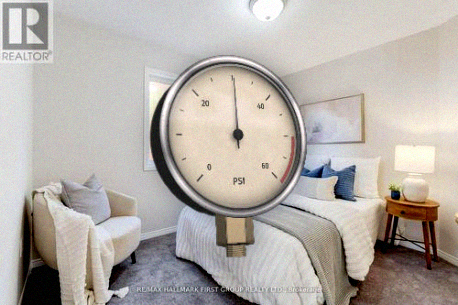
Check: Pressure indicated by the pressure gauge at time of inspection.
30 psi
